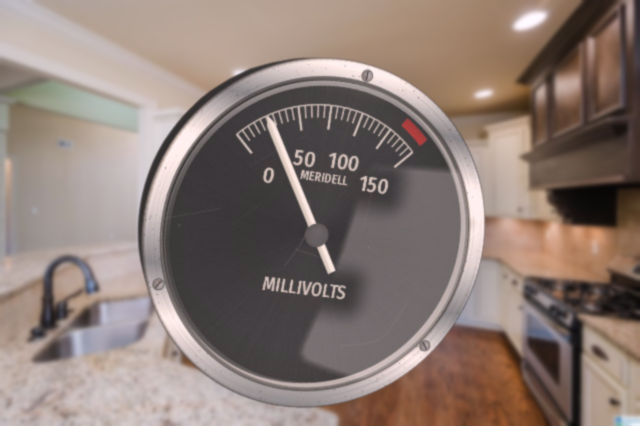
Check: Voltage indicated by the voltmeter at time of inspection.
25 mV
